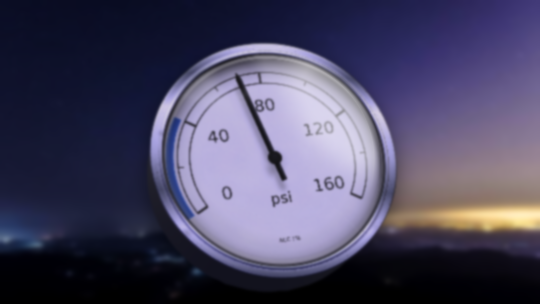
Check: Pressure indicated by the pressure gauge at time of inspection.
70 psi
